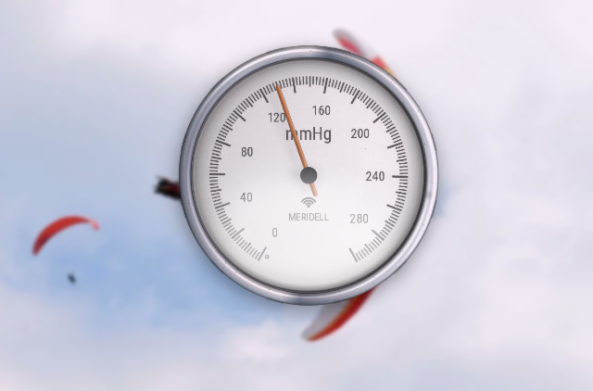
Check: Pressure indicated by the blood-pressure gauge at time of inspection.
130 mmHg
